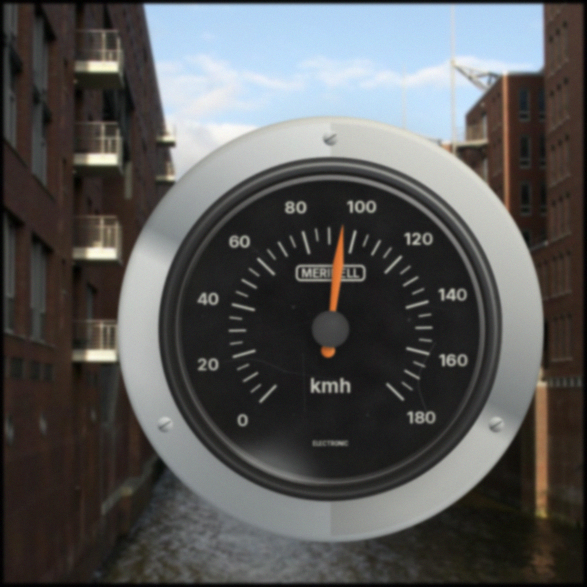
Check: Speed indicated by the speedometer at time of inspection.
95 km/h
